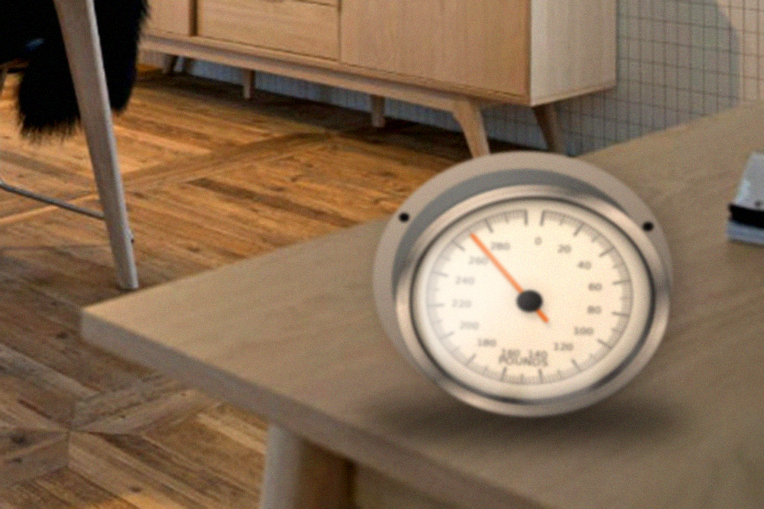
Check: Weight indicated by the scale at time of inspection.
270 lb
